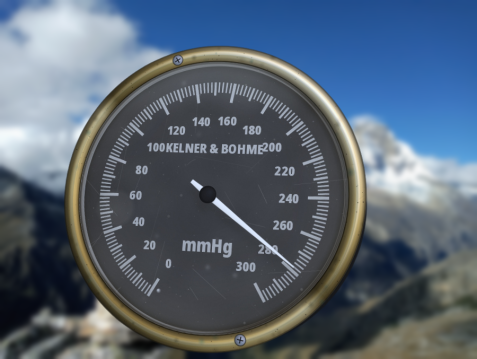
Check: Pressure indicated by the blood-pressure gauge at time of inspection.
278 mmHg
